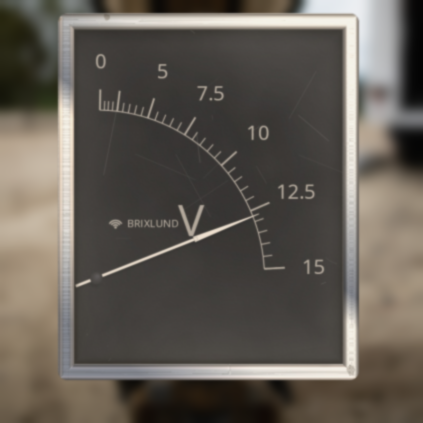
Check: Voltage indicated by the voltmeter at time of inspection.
12.75 V
